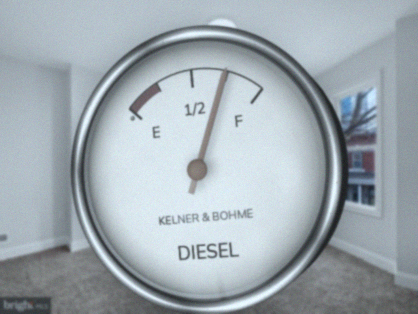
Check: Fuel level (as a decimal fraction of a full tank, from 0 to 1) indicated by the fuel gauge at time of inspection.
0.75
